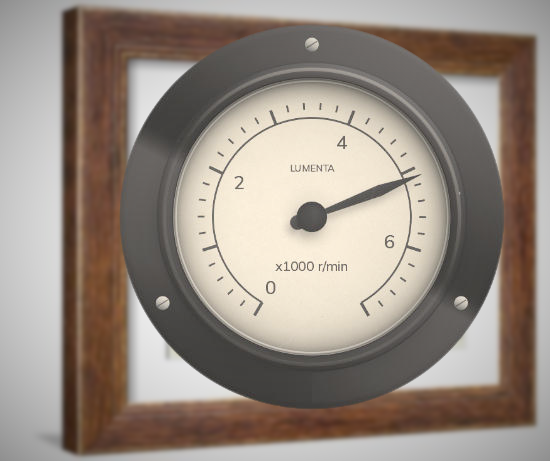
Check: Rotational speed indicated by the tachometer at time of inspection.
5100 rpm
